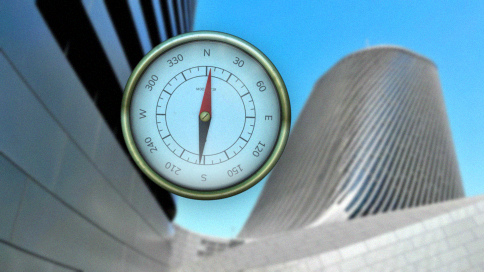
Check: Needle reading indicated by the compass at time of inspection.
5 °
